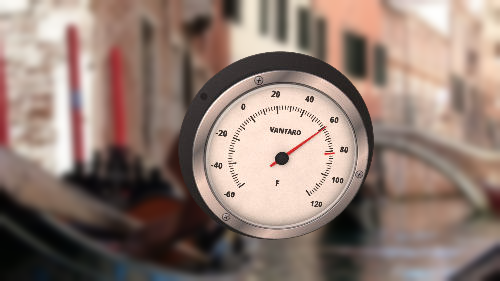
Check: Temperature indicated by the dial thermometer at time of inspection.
60 °F
